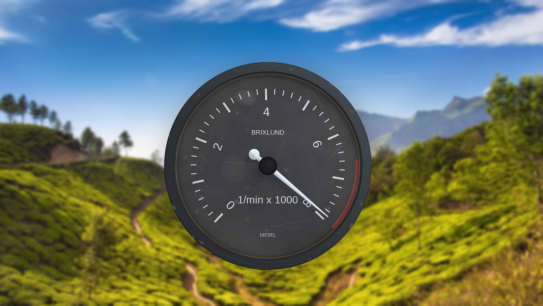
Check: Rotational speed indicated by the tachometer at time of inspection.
7900 rpm
